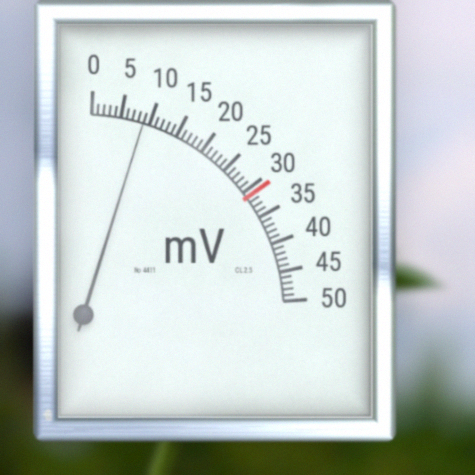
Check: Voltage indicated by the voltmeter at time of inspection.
9 mV
